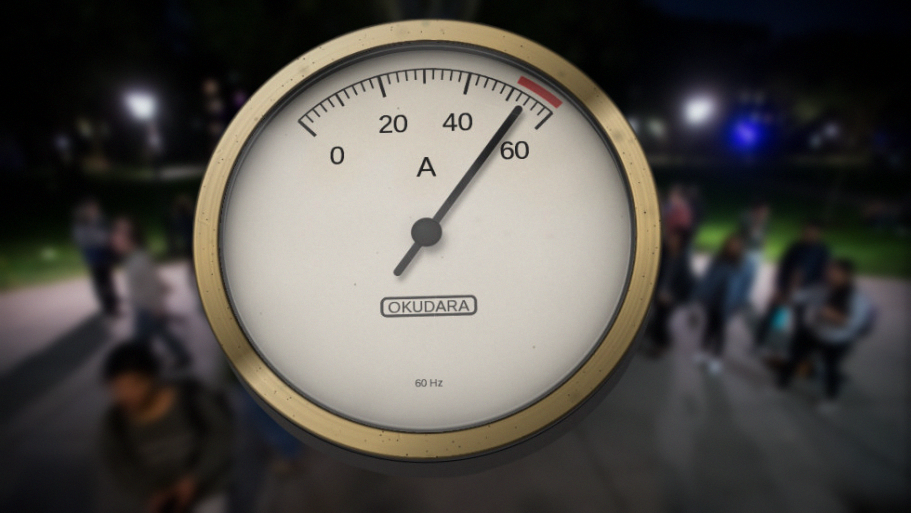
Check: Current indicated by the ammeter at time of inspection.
54 A
